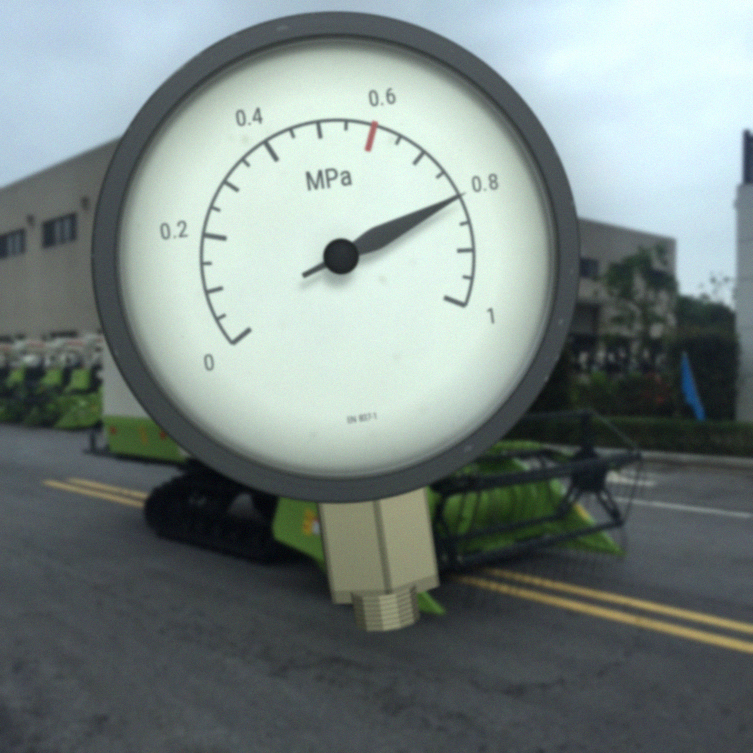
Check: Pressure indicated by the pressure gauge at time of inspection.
0.8 MPa
